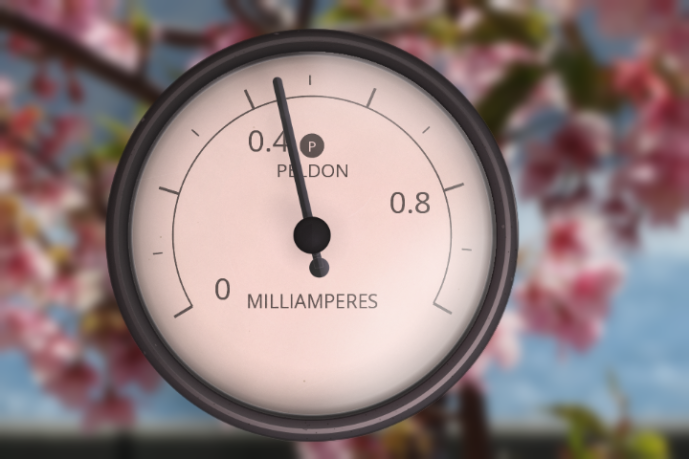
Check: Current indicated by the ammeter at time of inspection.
0.45 mA
